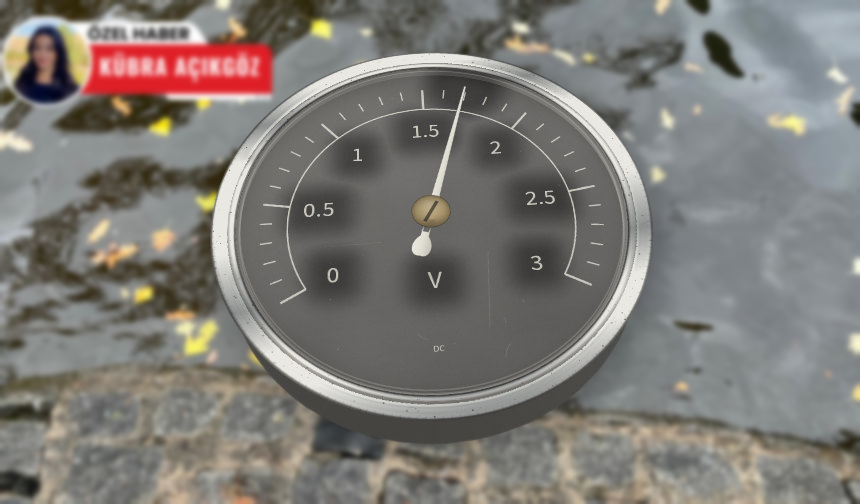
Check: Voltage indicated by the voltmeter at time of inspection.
1.7 V
